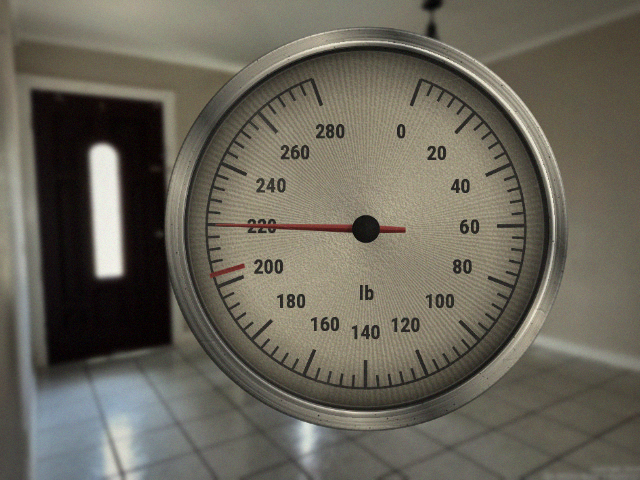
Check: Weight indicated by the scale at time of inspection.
220 lb
